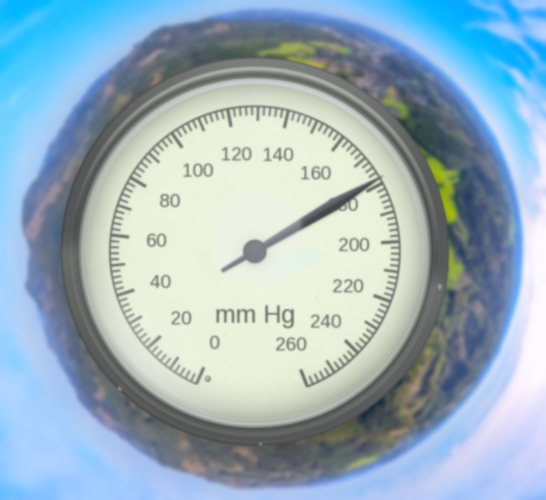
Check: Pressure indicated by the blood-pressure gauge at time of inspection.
178 mmHg
